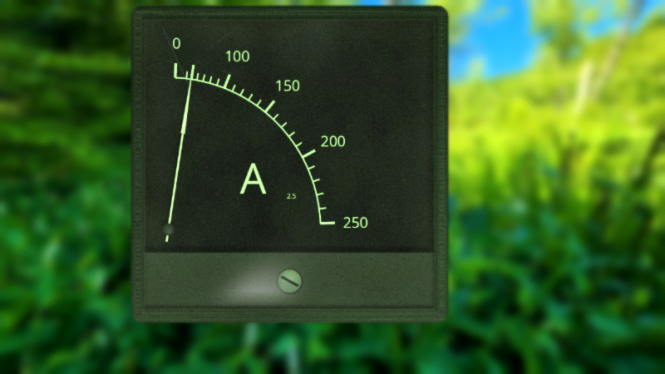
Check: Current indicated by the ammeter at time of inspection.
50 A
